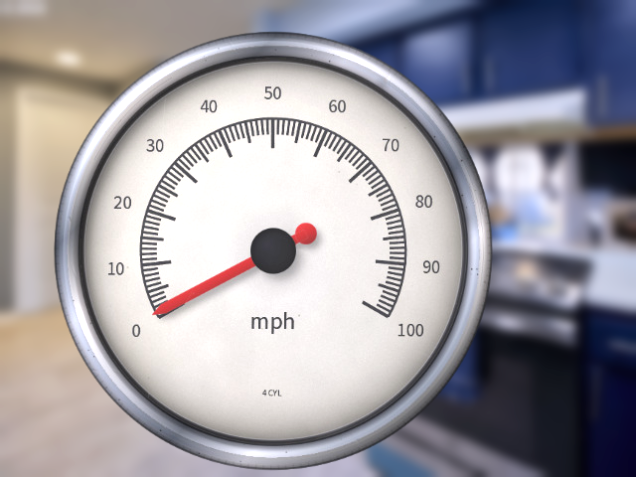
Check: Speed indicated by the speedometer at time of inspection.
1 mph
